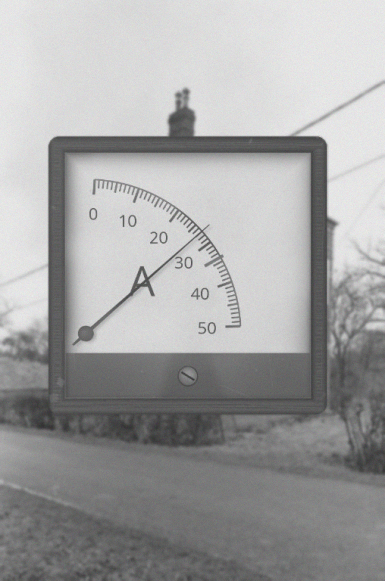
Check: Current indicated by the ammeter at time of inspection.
27 A
